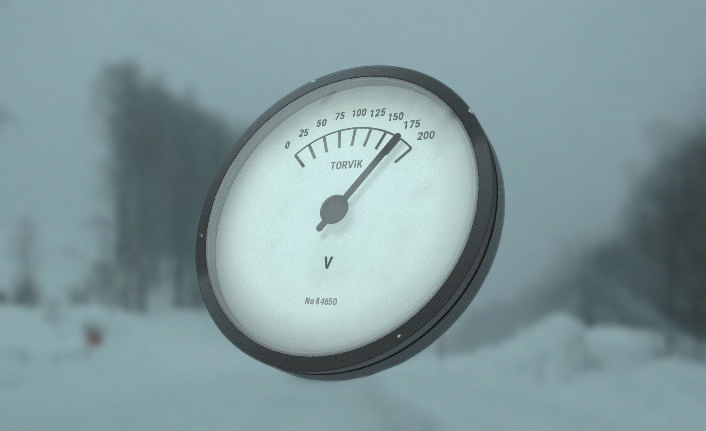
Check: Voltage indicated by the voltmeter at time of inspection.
175 V
